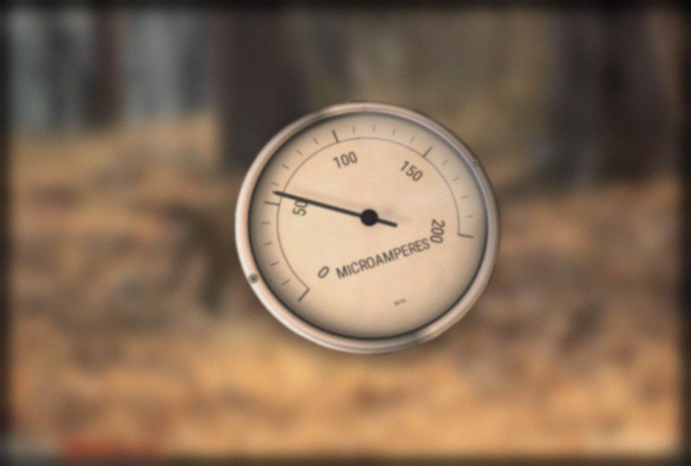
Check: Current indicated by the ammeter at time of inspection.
55 µA
